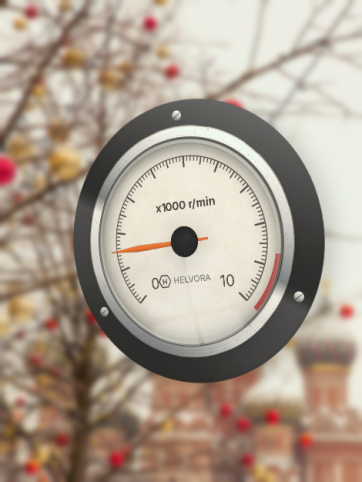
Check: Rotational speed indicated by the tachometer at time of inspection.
1500 rpm
